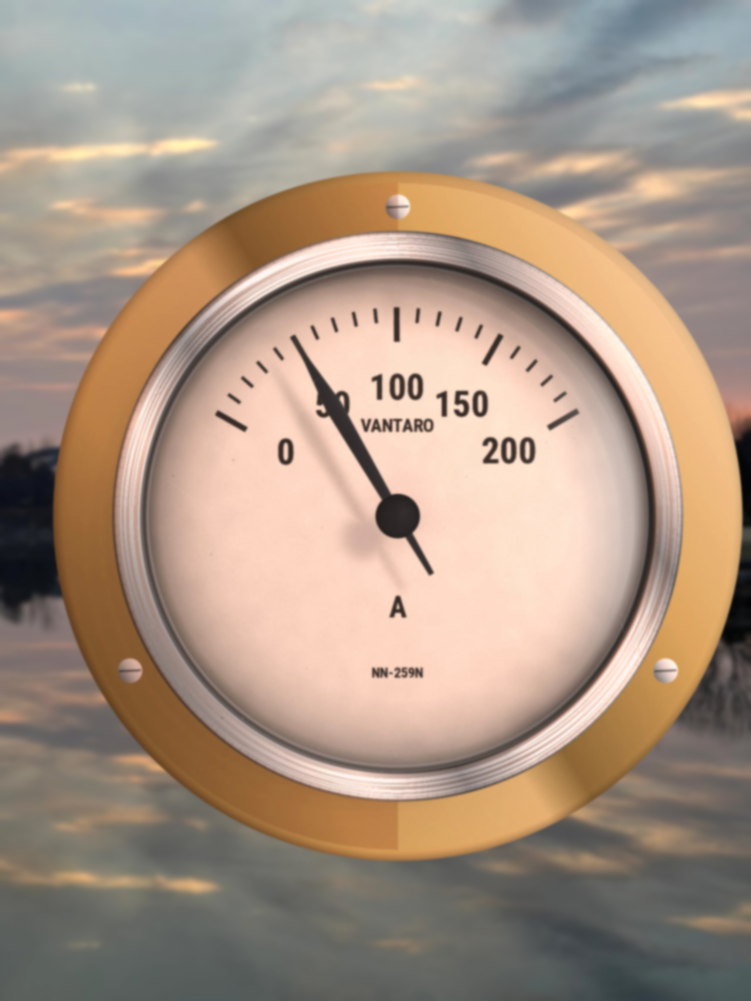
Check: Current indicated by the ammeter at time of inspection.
50 A
